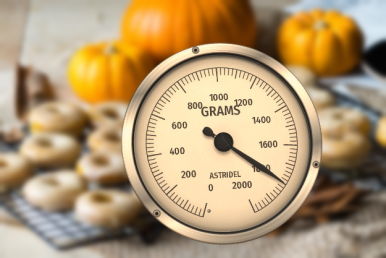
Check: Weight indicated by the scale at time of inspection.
1800 g
